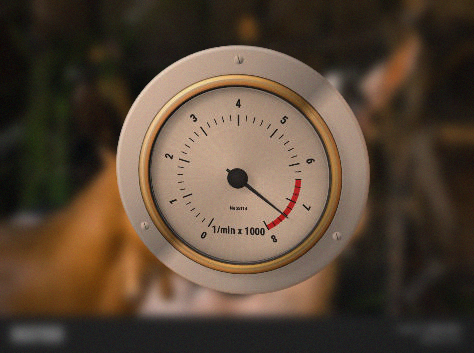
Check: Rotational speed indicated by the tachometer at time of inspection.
7400 rpm
